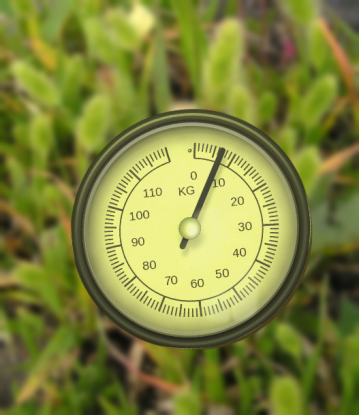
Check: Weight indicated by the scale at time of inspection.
7 kg
